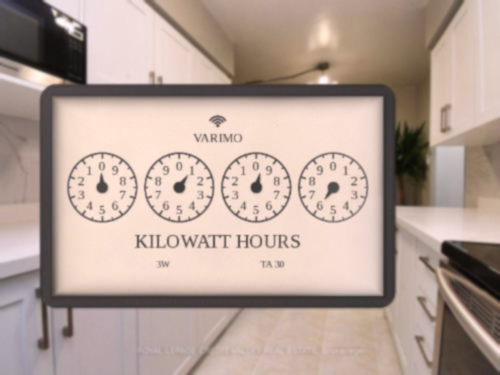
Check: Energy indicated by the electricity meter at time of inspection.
96 kWh
